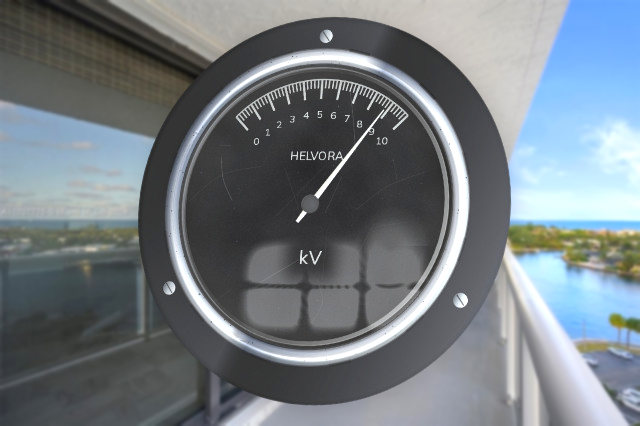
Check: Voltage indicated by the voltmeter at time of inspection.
9 kV
